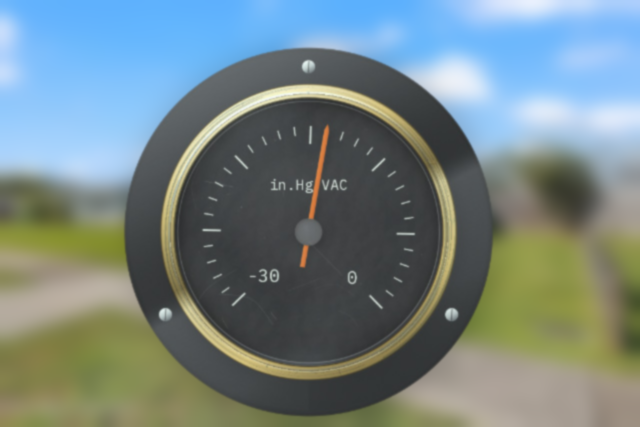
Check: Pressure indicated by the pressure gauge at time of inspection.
-14 inHg
